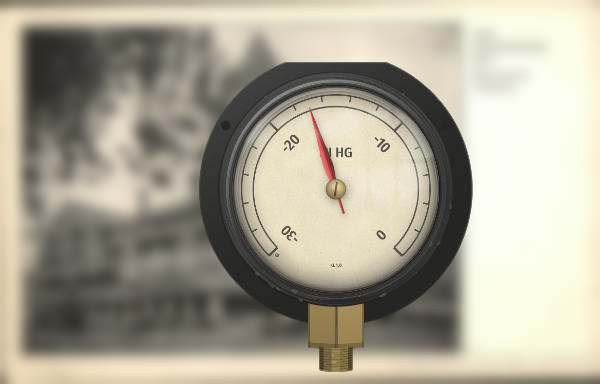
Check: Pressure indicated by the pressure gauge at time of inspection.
-17 inHg
